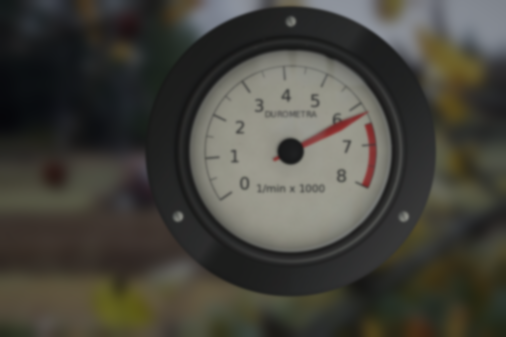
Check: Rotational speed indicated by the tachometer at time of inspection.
6250 rpm
